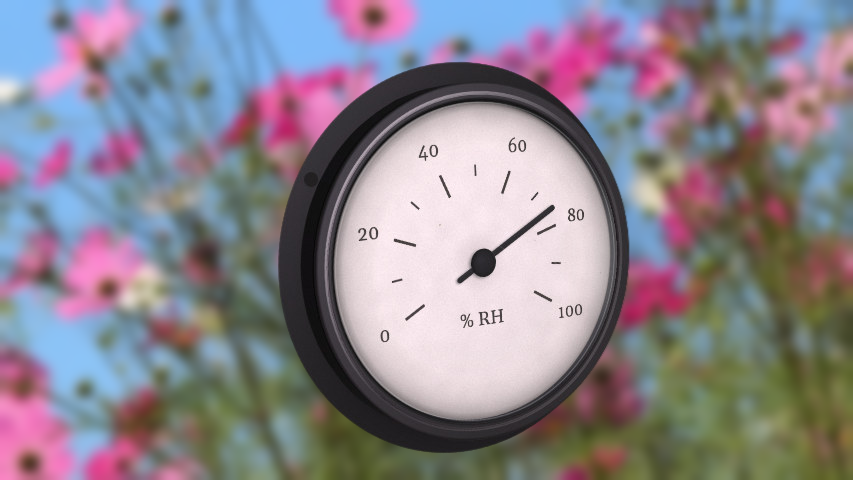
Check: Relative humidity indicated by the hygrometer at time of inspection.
75 %
